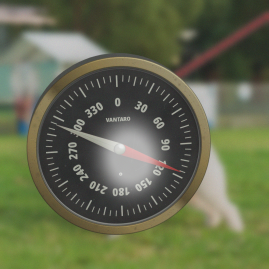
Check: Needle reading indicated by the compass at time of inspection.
115 °
